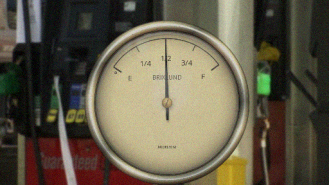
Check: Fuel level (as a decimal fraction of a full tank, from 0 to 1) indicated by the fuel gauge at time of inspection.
0.5
